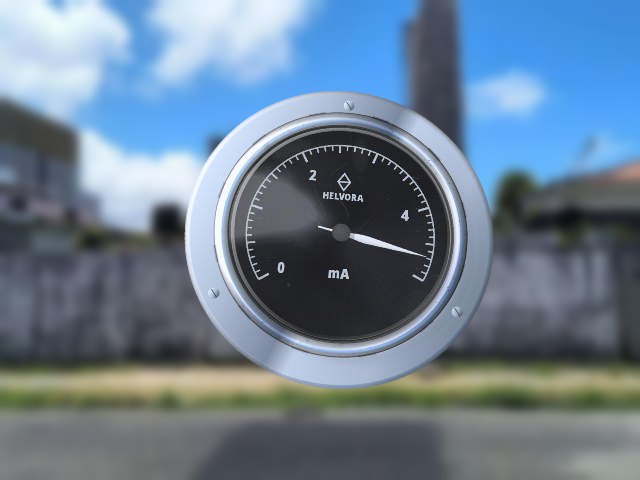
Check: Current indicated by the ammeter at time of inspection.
4.7 mA
